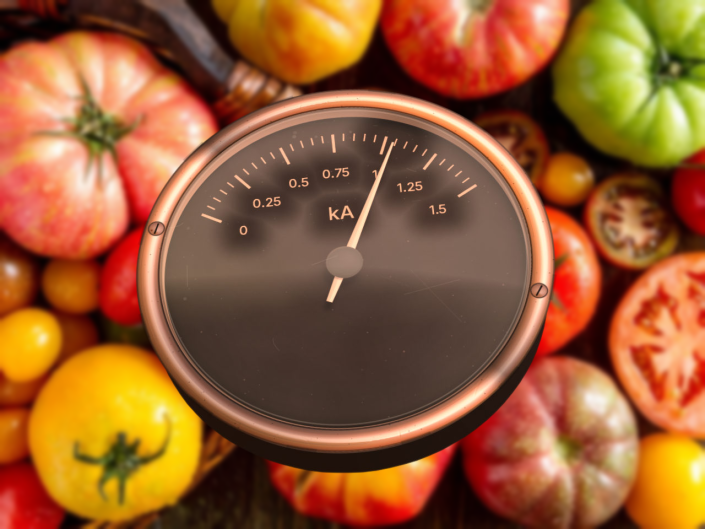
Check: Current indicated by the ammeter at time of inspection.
1.05 kA
